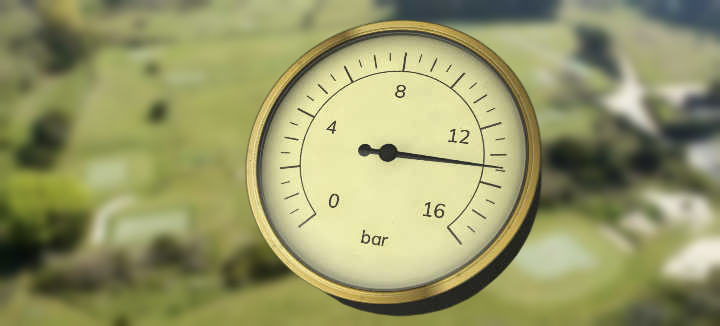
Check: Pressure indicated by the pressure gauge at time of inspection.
13.5 bar
